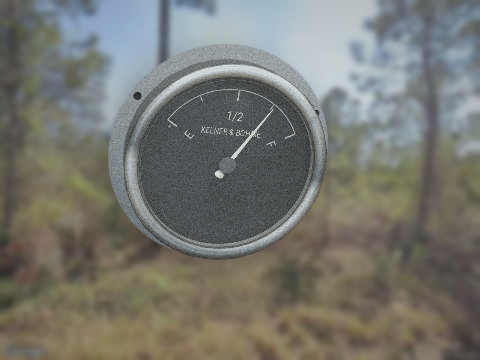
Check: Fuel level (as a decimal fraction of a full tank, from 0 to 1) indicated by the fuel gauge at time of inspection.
0.75
